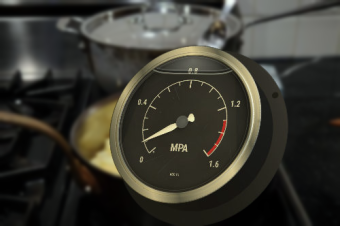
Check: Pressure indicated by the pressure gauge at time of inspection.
0.1 MPa
